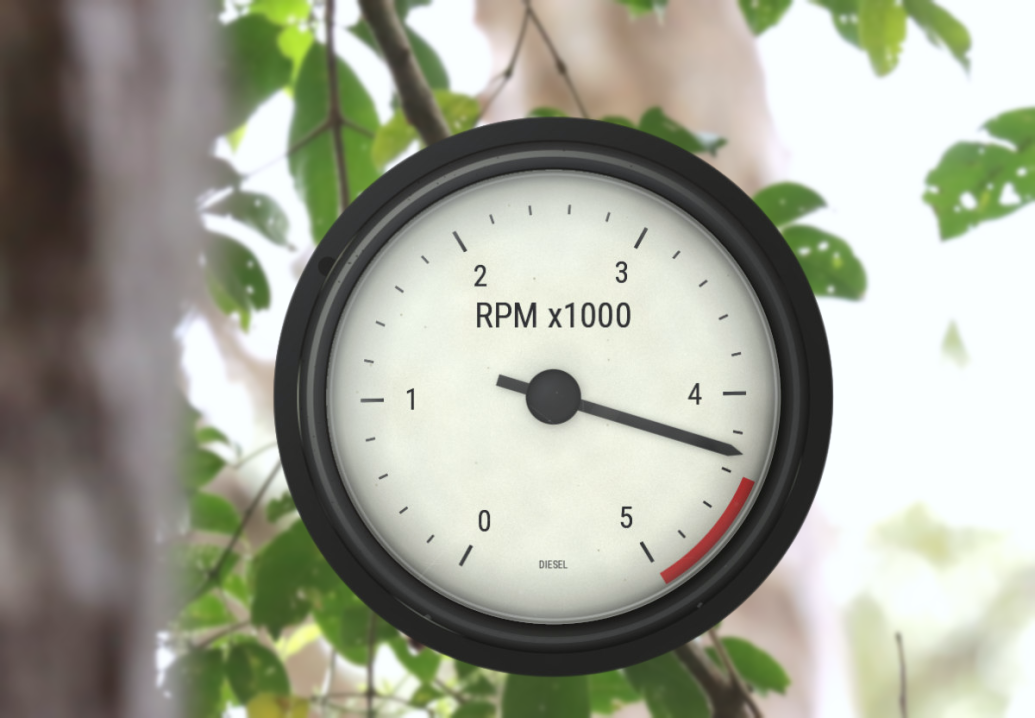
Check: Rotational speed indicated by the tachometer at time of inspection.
4300 rpm
